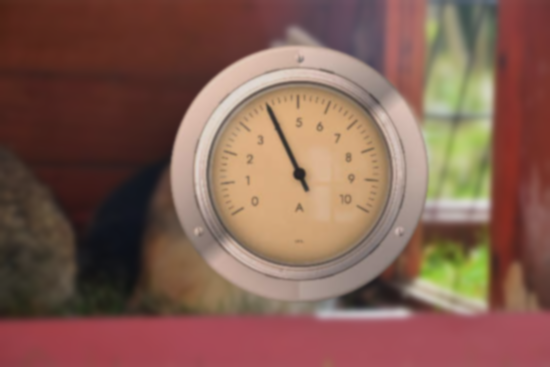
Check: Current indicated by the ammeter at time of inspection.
4 A
